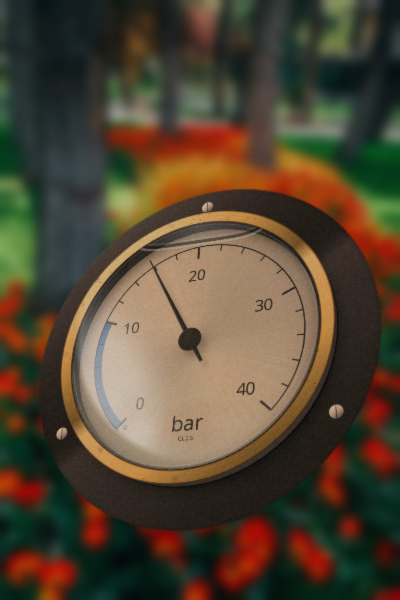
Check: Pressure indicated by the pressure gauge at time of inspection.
16 bar
